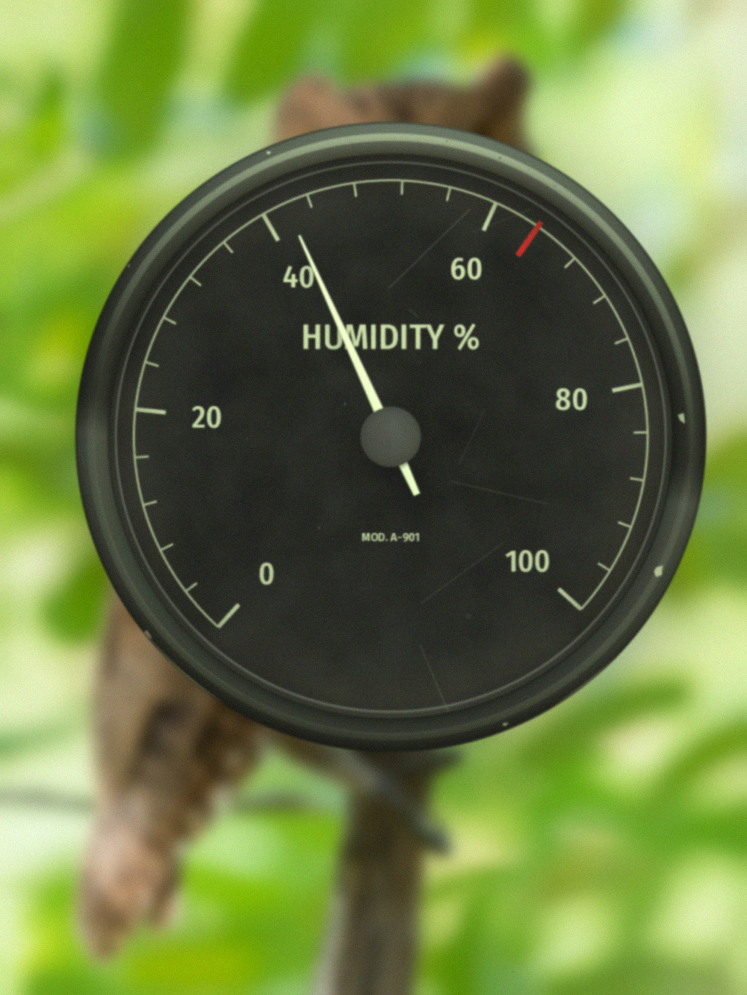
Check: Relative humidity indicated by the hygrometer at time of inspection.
42 %
